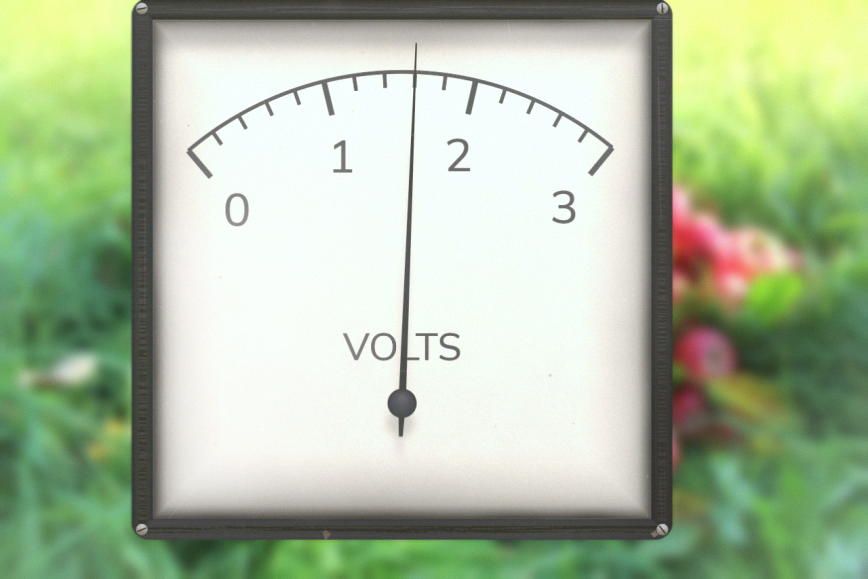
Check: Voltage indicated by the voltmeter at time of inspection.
1.6 V
